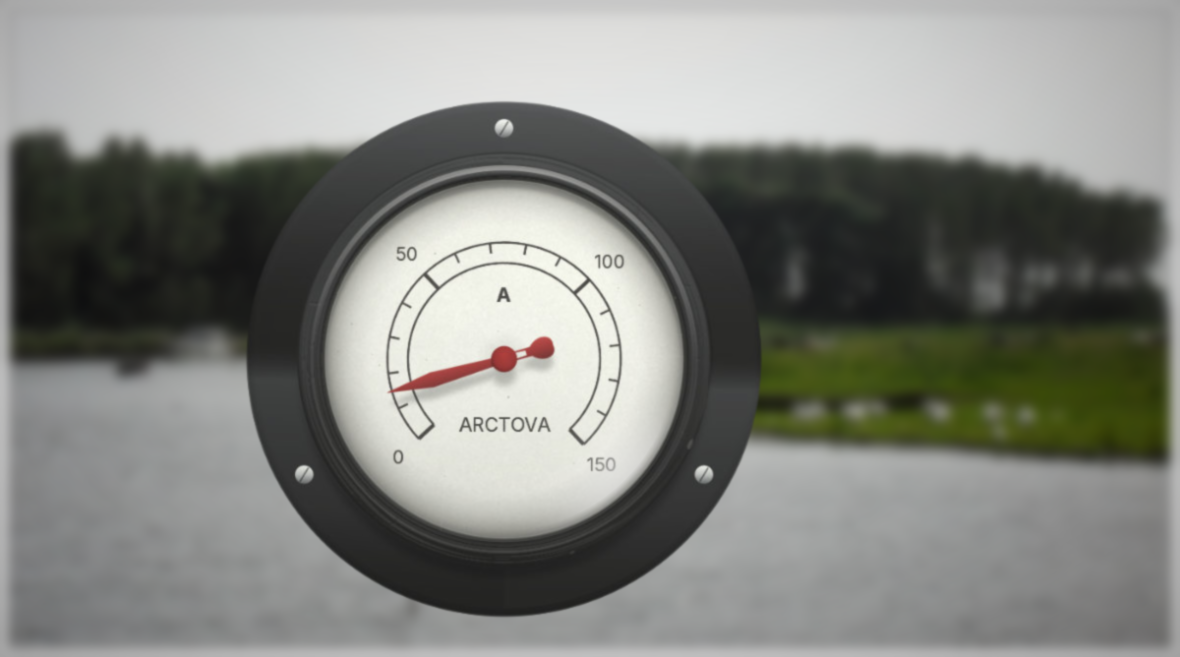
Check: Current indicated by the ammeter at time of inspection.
15 A
